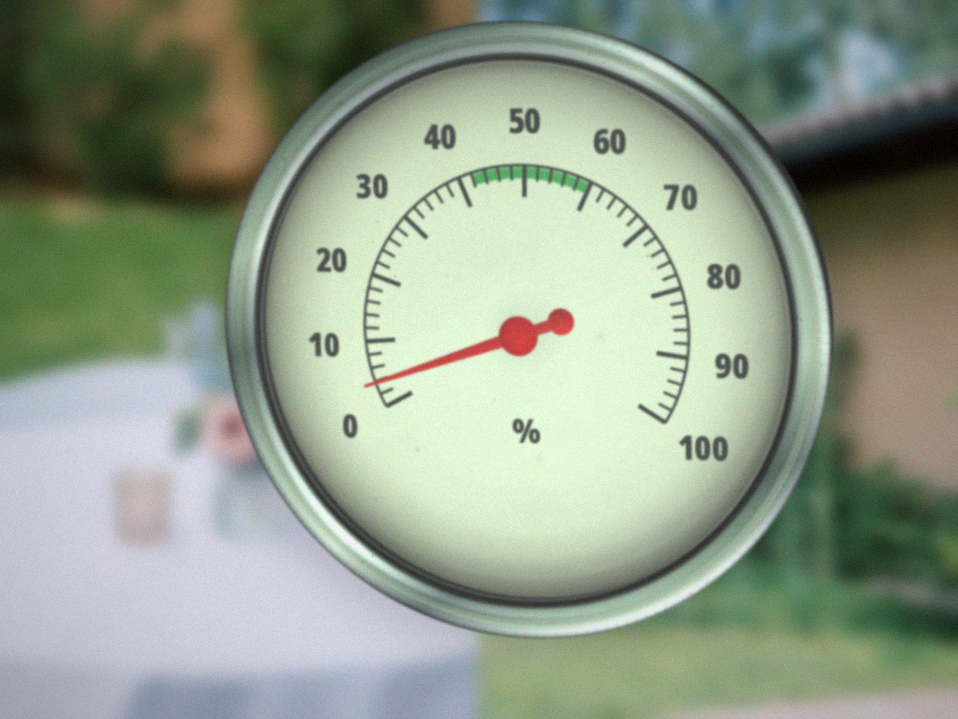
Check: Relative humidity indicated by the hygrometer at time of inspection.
4 %
